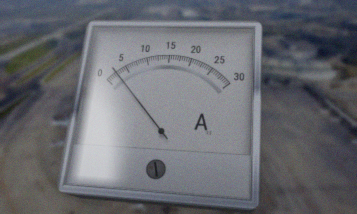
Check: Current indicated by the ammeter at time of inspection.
2.5 A
